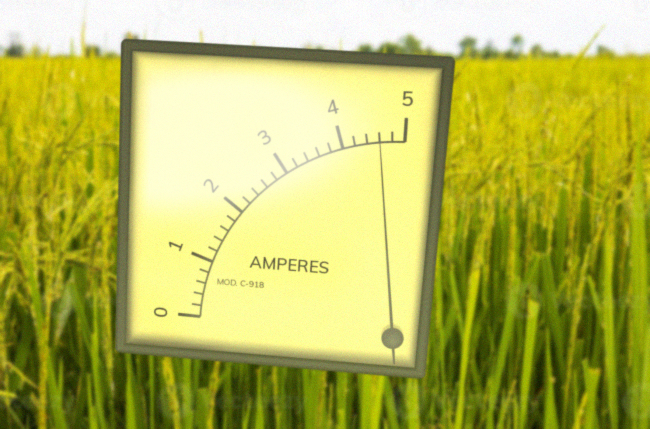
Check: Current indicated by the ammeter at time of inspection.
4.6 A
